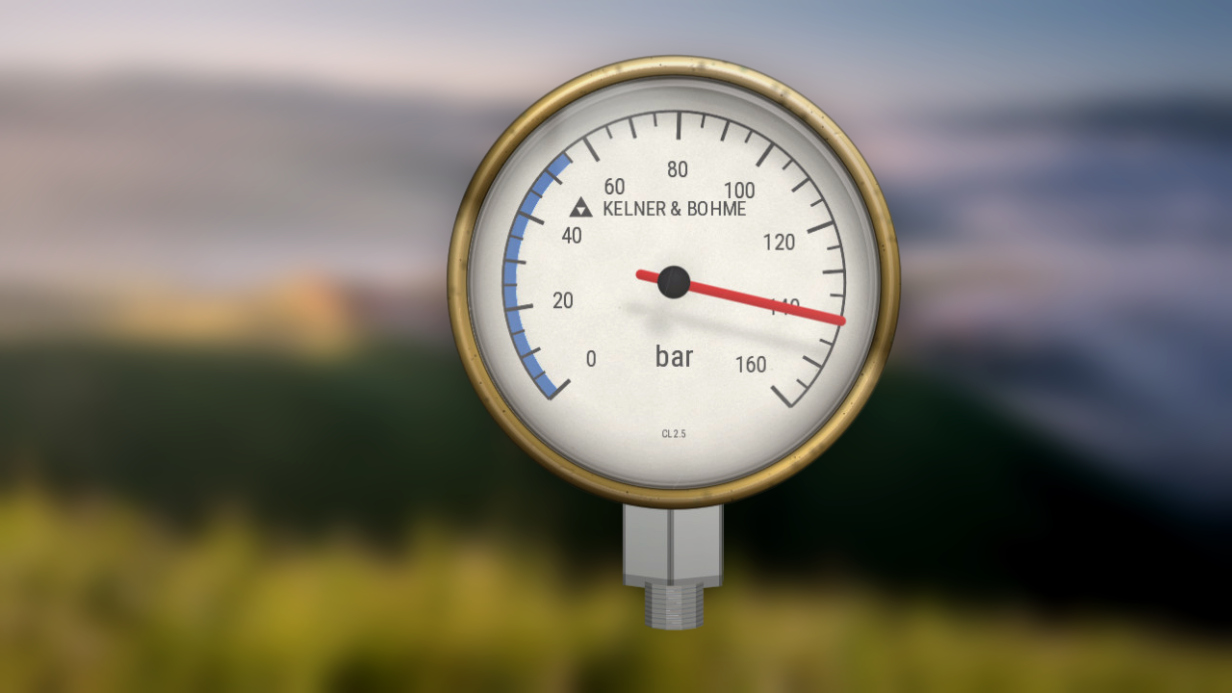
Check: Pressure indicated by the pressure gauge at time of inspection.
140 bar
